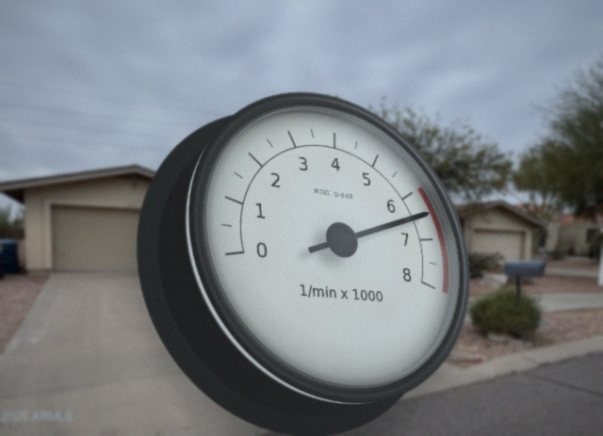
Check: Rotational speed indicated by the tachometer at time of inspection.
6500 rpm
